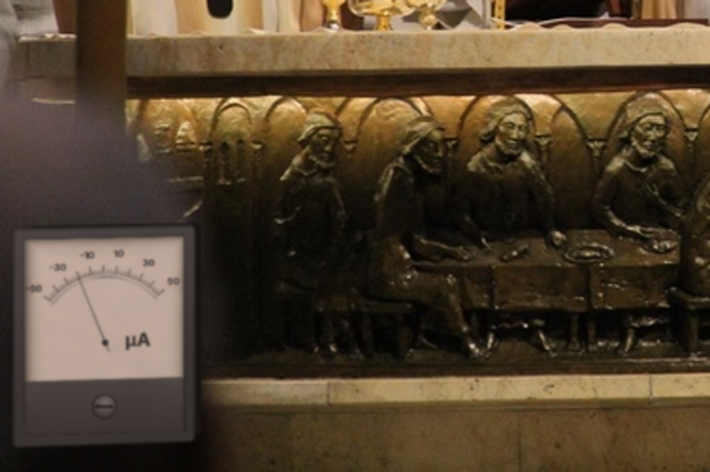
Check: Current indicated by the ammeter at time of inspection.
-20 µA
